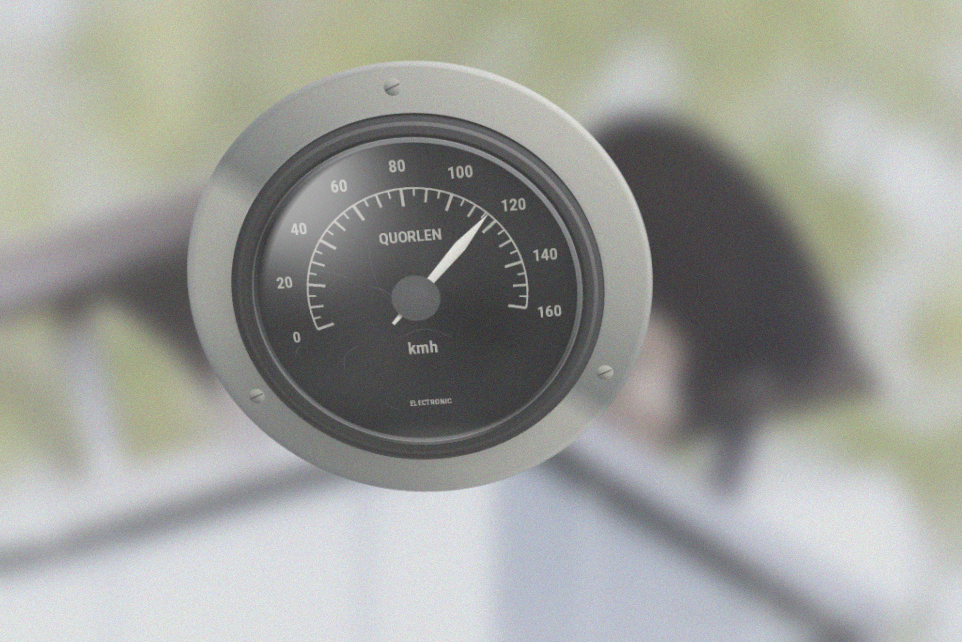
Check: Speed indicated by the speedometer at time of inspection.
115 km/h
